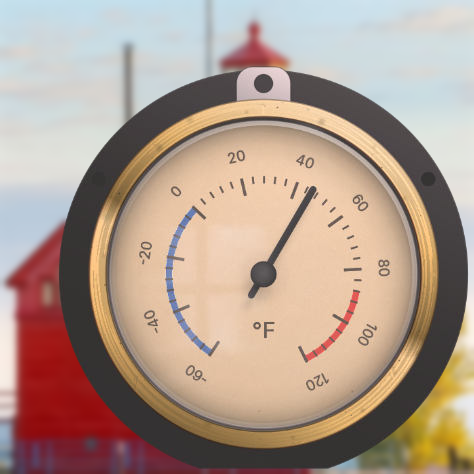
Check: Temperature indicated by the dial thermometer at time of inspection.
46 °F
